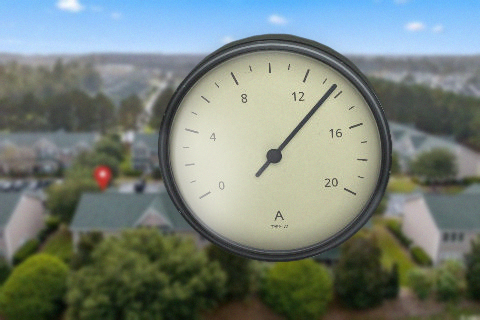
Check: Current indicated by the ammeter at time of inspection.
13.5 A
